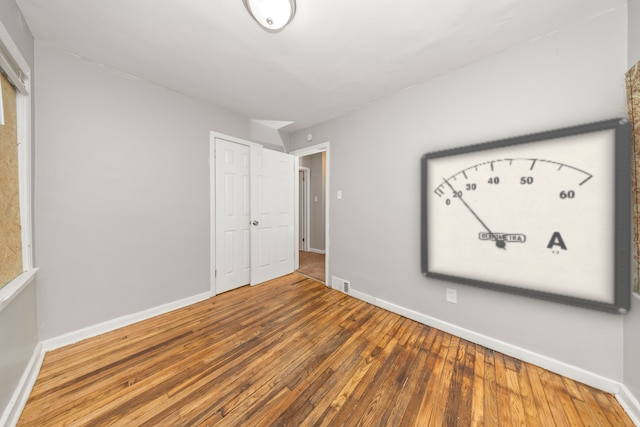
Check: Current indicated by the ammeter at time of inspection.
20 A
